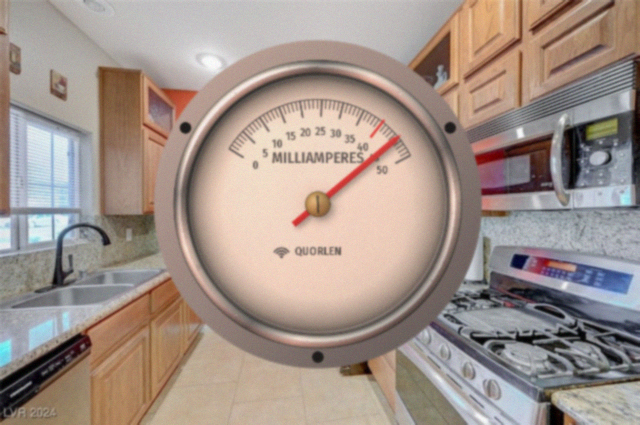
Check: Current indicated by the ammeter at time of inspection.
45 mA
